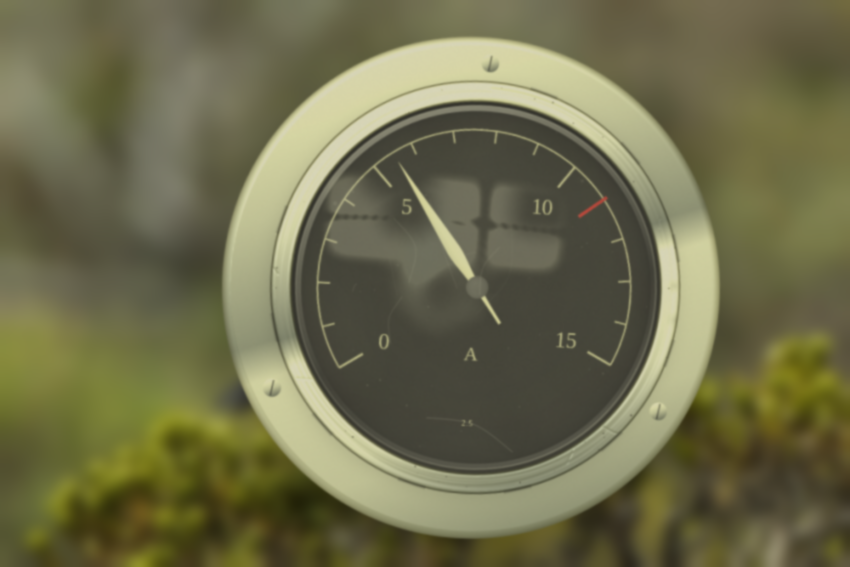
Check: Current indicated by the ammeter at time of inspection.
5.5 A
